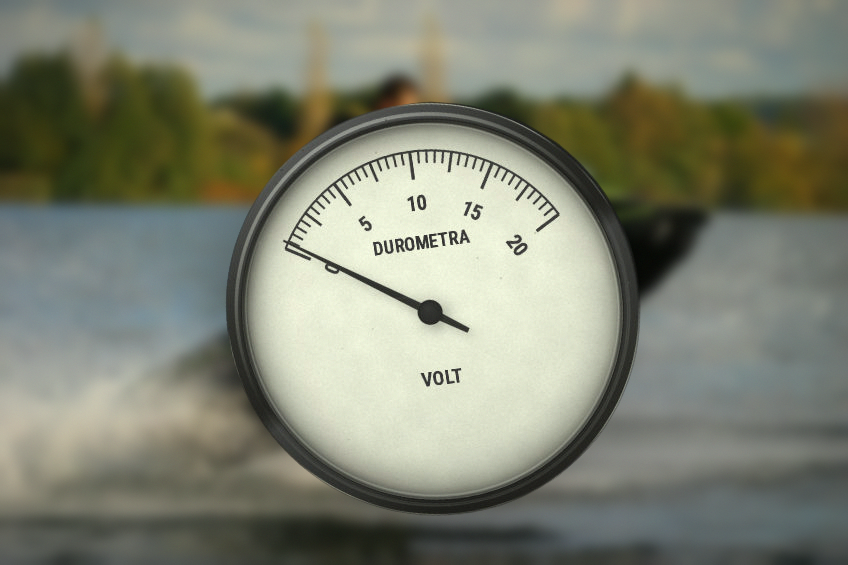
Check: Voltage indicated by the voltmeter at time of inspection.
0.5 V
